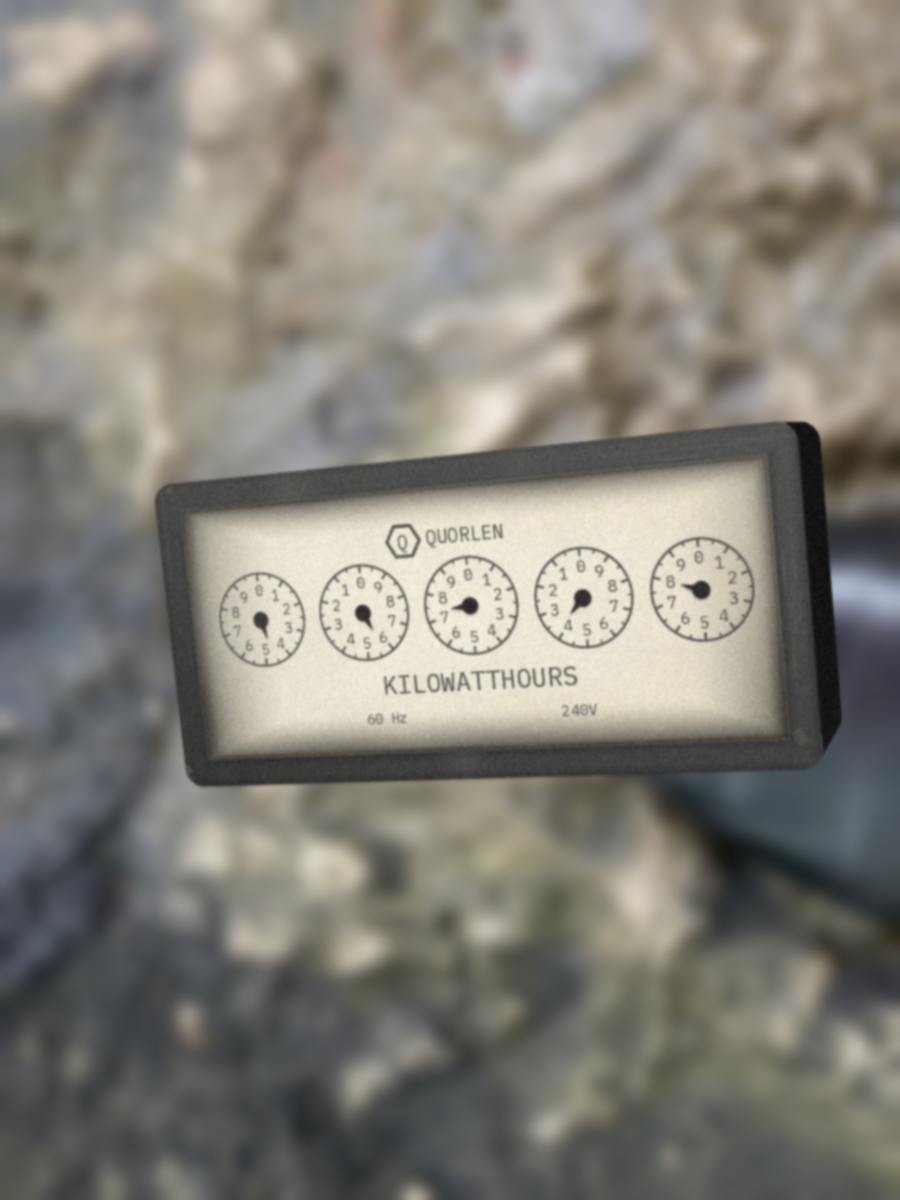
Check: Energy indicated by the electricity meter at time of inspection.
45738 kWh
